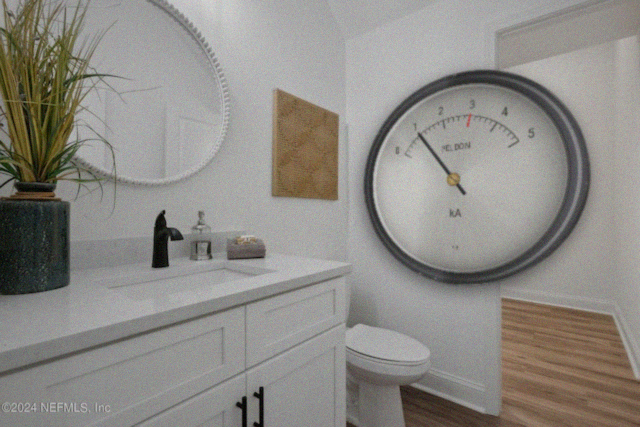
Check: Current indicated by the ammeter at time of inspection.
1 kA
